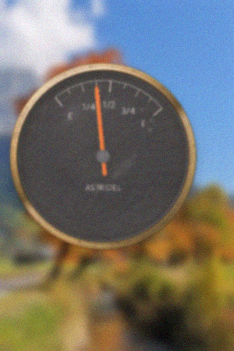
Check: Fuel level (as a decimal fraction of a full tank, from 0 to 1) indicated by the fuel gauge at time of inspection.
0.375
